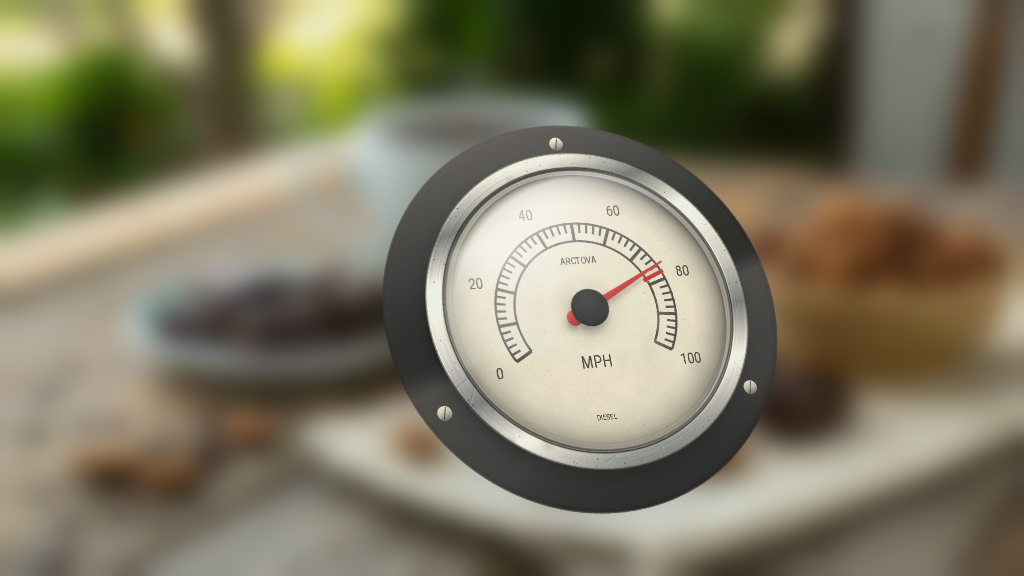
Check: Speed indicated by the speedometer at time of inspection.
76 mph
